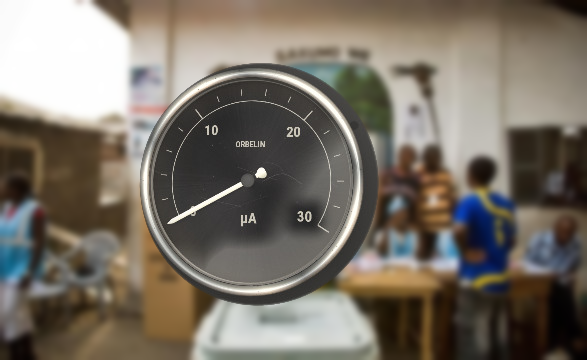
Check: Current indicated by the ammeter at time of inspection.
0 µA
